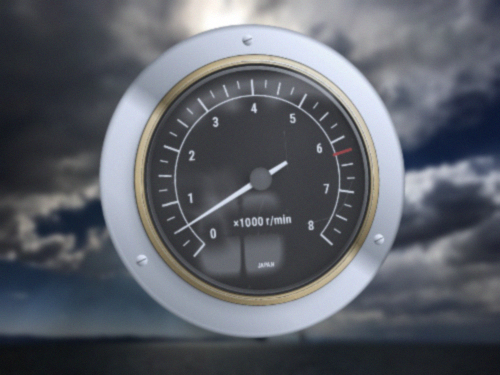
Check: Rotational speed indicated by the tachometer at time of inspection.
500 rpm
